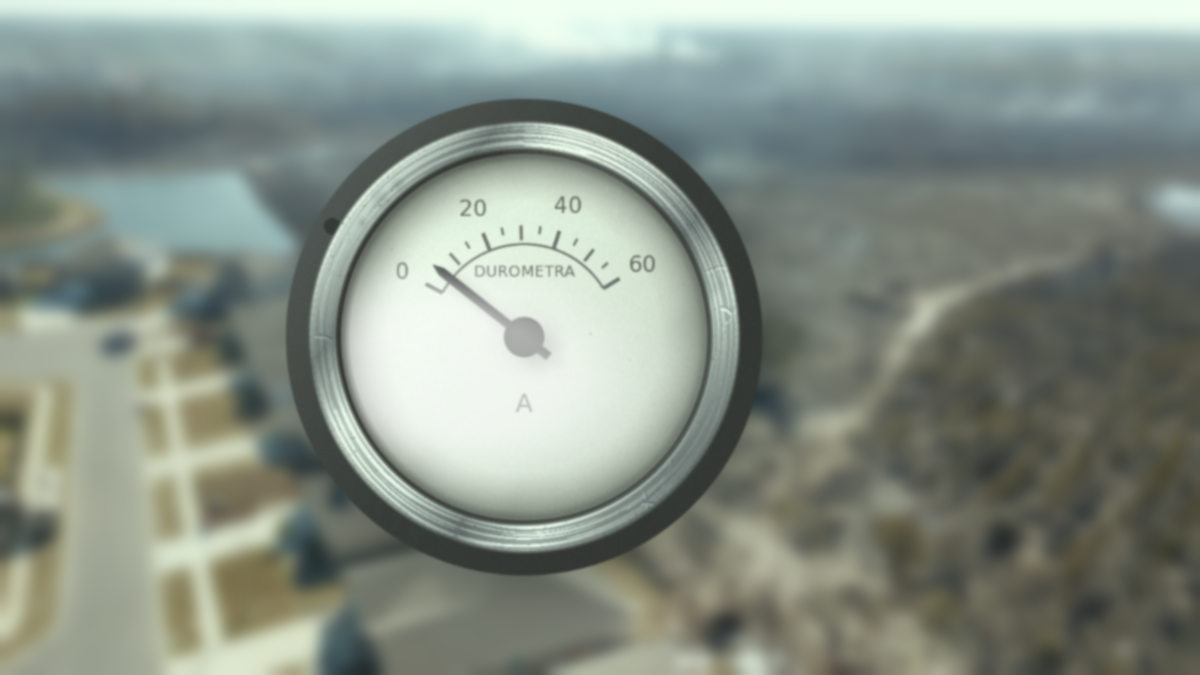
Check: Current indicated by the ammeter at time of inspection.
5 A
